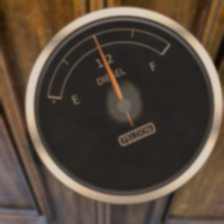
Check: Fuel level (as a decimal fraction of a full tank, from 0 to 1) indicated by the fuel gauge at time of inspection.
0.5
